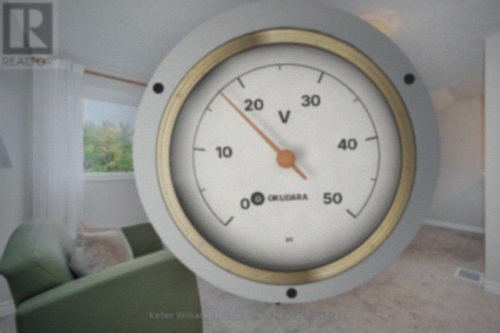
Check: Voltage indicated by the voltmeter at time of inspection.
17.5 V
